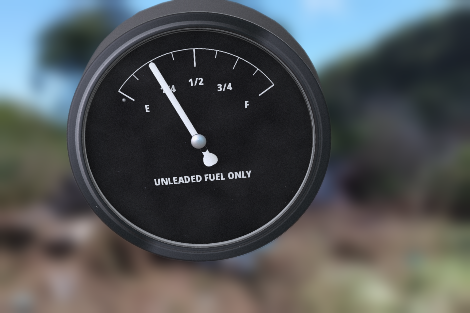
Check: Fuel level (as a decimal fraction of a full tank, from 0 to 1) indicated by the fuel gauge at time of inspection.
0.25
